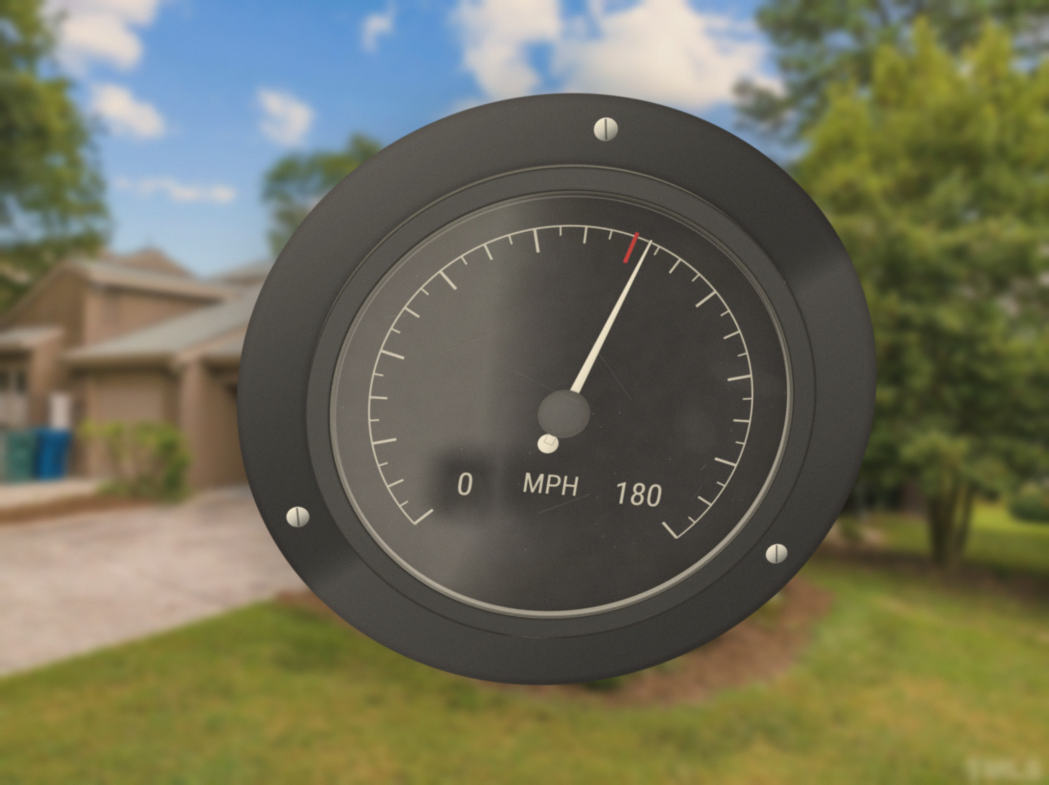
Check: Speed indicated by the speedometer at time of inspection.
102.5 mph
